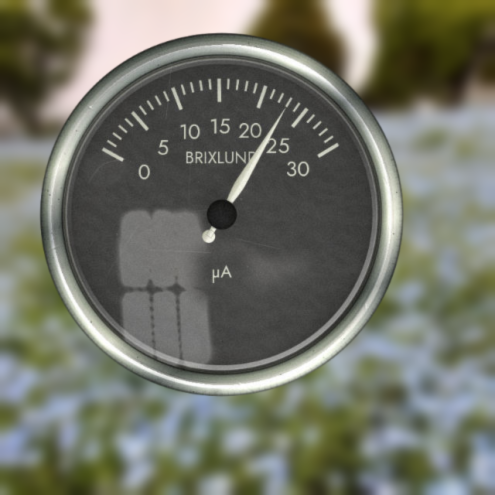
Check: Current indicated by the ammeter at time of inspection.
23 µA
